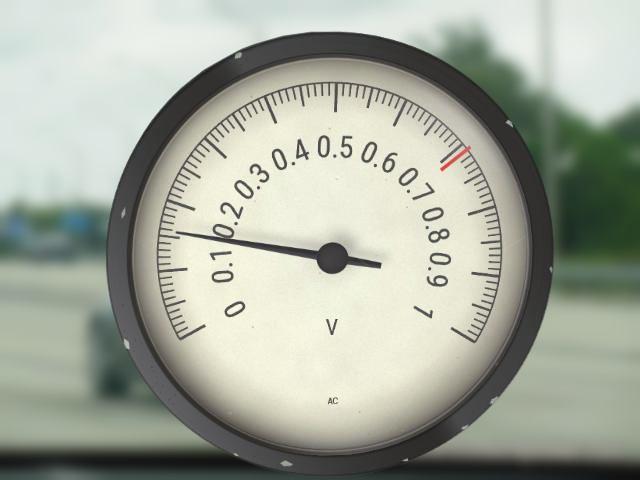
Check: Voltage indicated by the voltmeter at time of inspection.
0.16 V
